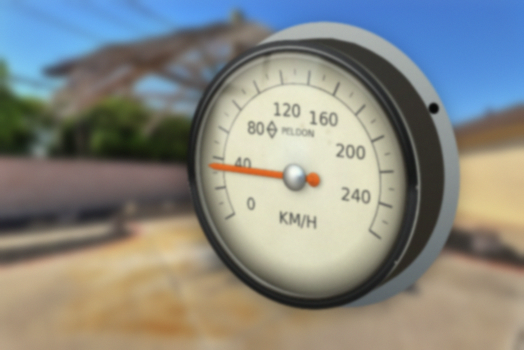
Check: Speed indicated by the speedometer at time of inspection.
35 km/h
